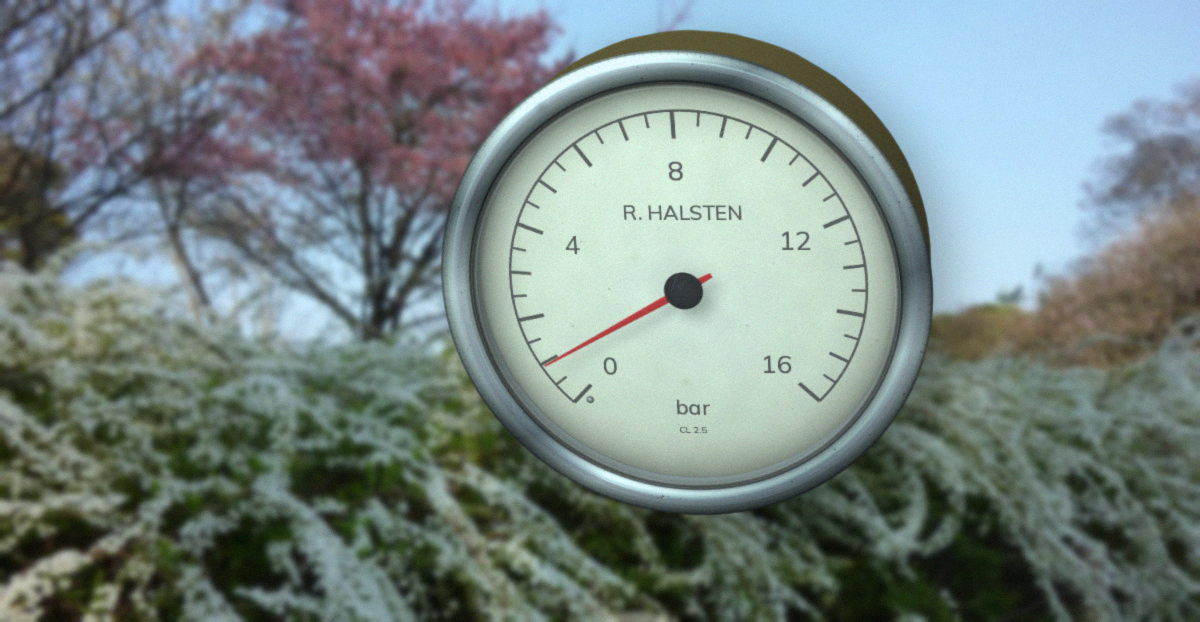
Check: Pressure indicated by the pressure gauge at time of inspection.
1 bar
